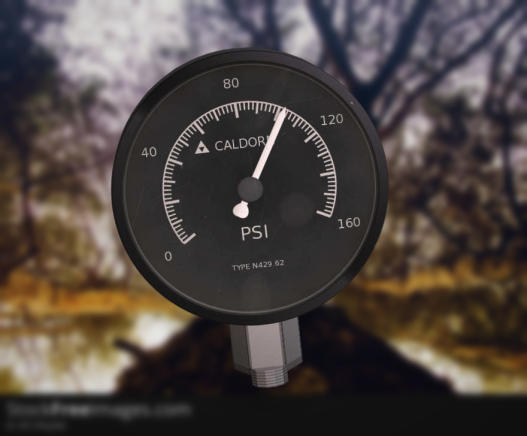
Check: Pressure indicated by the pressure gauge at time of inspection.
102 psi
